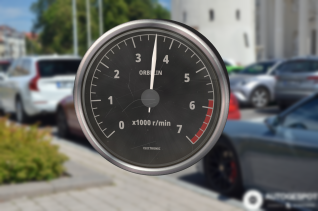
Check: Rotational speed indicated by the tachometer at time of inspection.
3600 rpm
